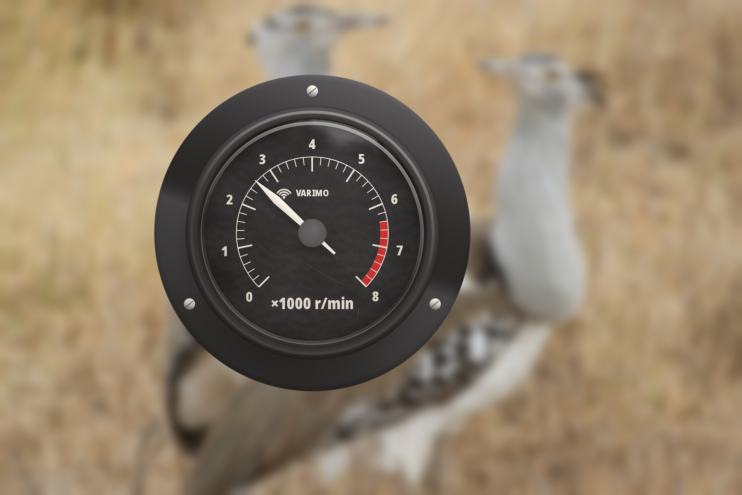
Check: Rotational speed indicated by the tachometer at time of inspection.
2600 rpm
